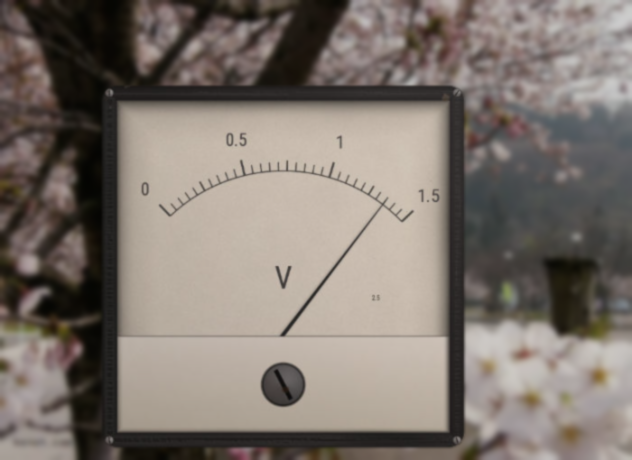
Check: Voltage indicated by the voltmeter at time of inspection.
1.35 V
